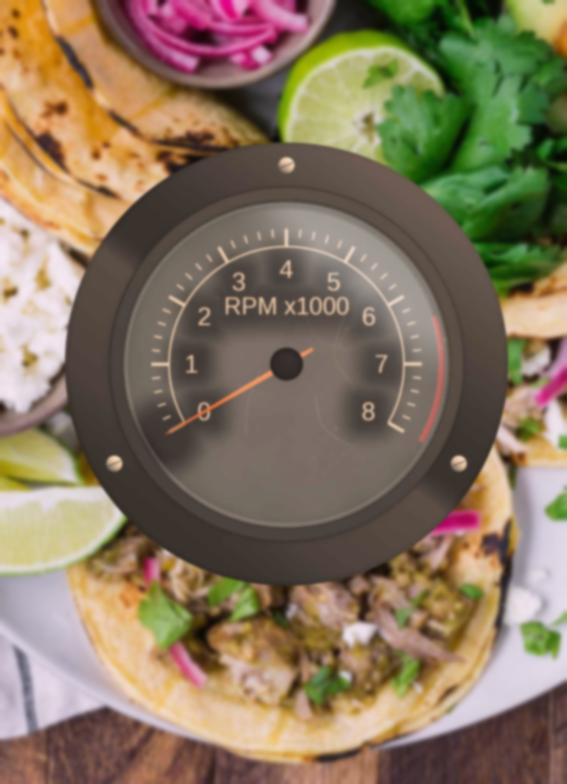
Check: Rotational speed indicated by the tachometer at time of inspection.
0 rpm
